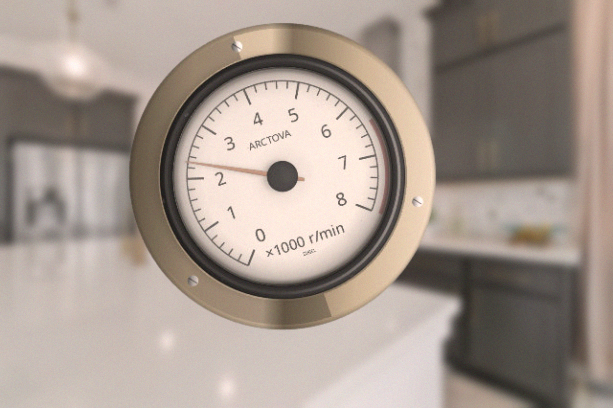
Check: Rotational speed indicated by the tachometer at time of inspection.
2300 rpm
